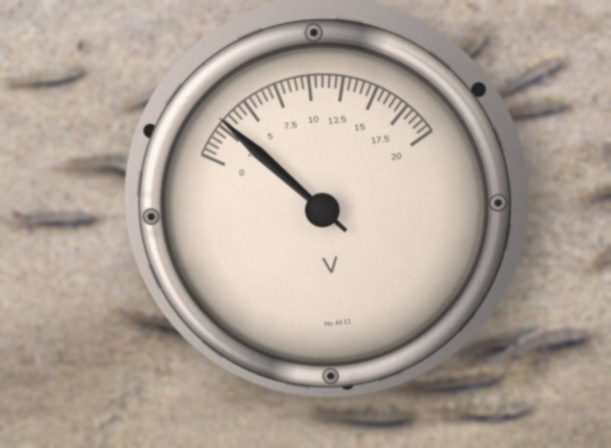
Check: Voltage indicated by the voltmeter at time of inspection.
3 V
